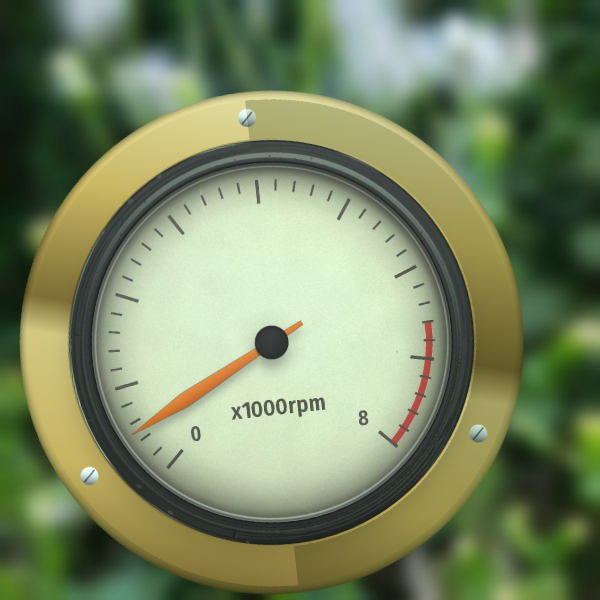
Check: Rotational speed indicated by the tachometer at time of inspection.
500 rpm
